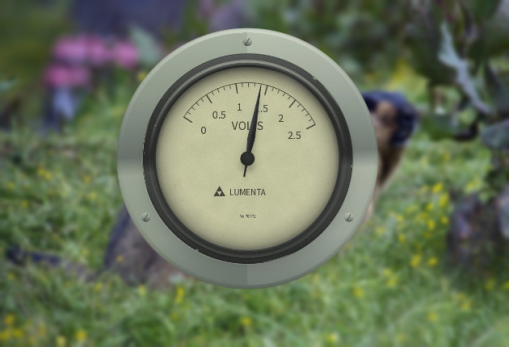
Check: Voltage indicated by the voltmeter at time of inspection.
1.4 V
